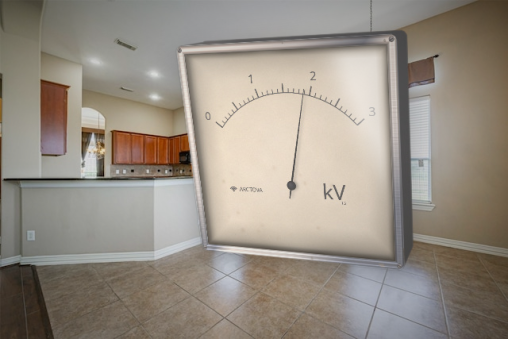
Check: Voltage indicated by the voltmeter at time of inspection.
1.9 kV
